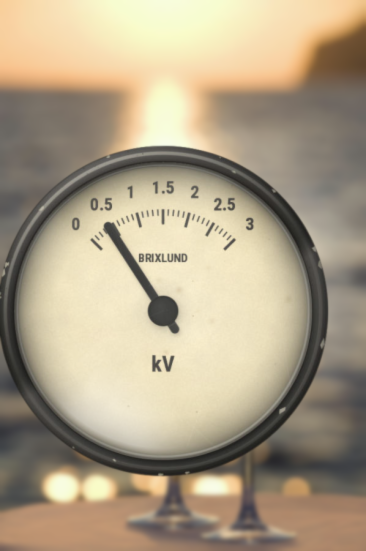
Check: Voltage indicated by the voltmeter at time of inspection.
0.4 kV
